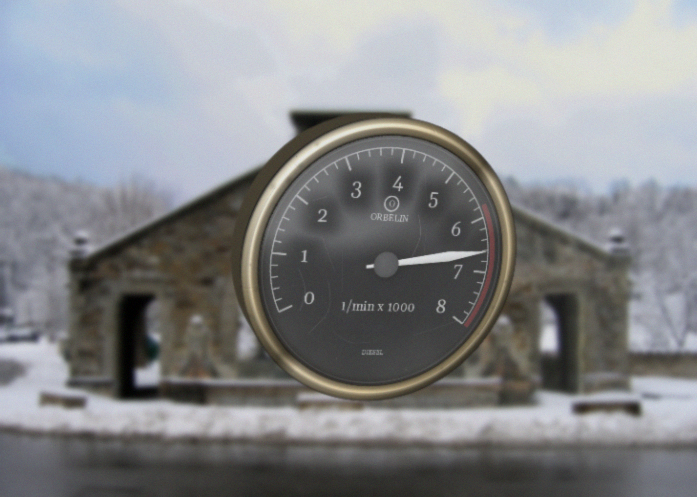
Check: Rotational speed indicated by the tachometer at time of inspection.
6600 rpm
